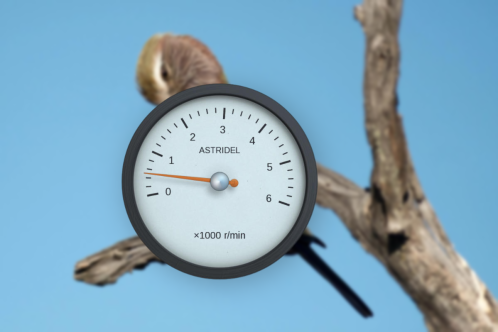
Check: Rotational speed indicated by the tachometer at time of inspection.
500 rpm
